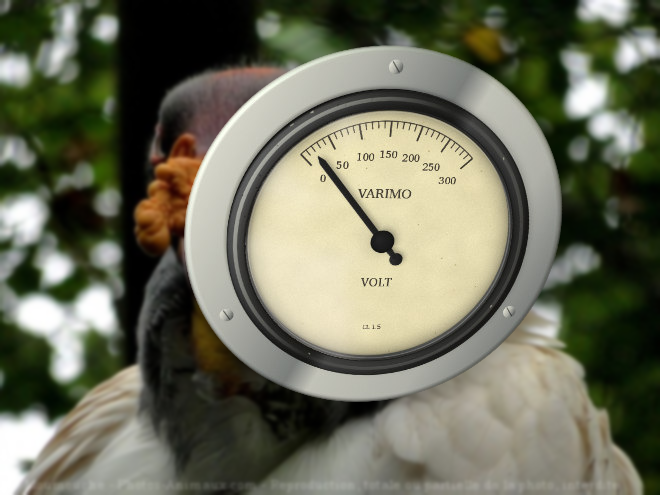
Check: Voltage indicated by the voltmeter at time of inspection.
20 V
